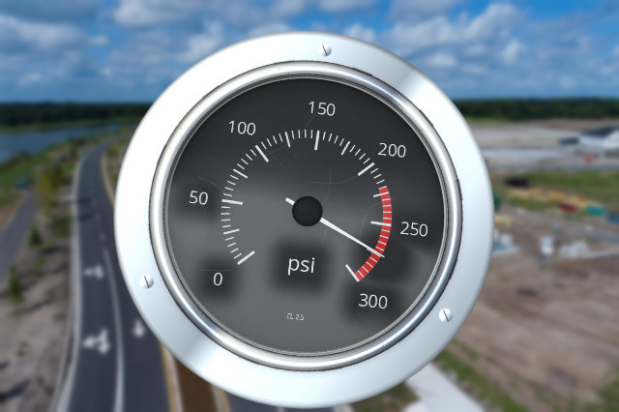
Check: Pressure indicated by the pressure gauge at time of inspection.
275 psi
